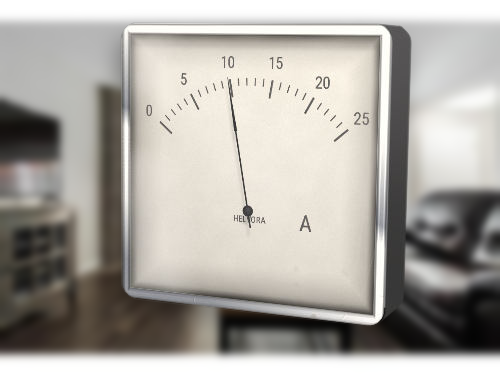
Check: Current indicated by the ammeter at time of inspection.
10 A
